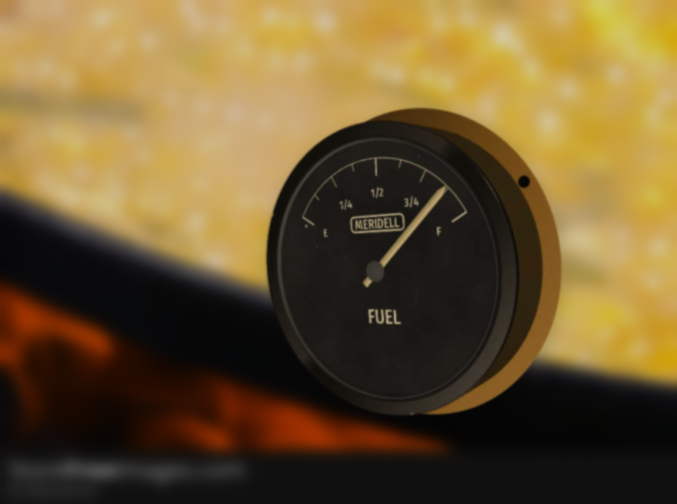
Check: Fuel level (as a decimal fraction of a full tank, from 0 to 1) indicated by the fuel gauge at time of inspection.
0.875
